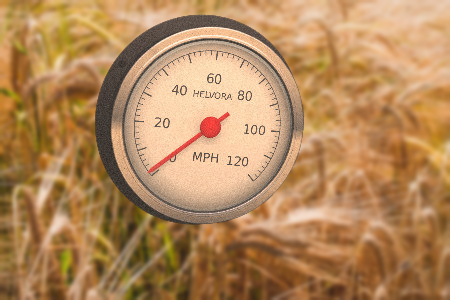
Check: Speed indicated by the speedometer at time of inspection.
2 mph
